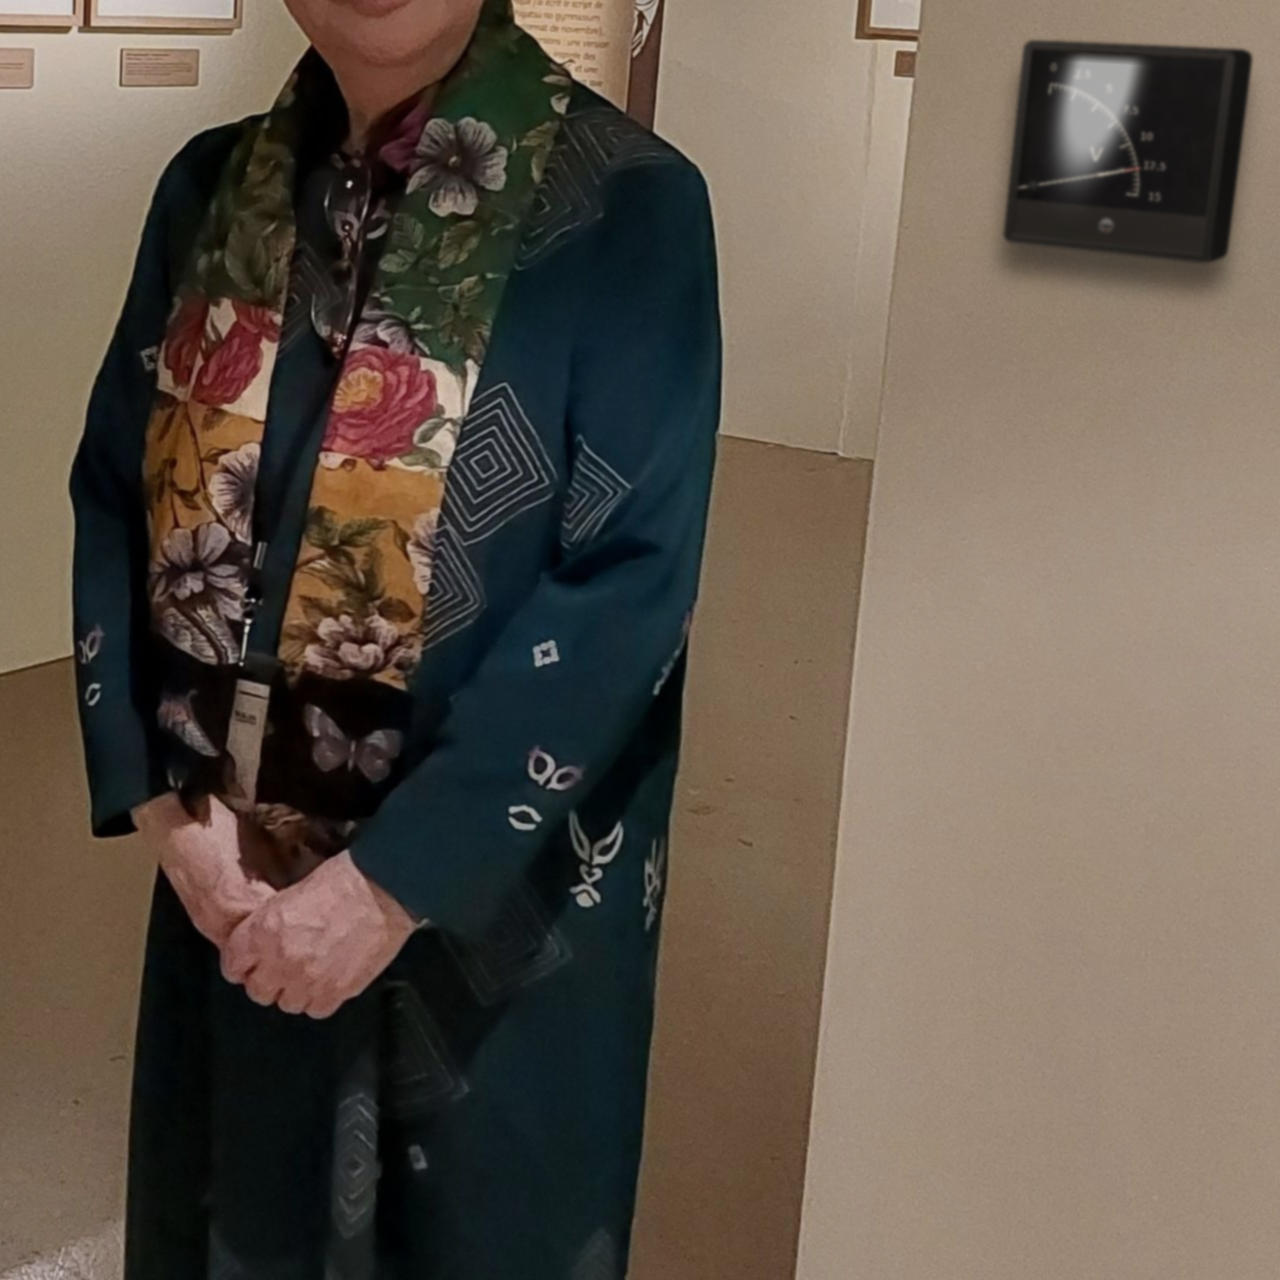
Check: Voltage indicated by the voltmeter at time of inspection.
12.5 V
